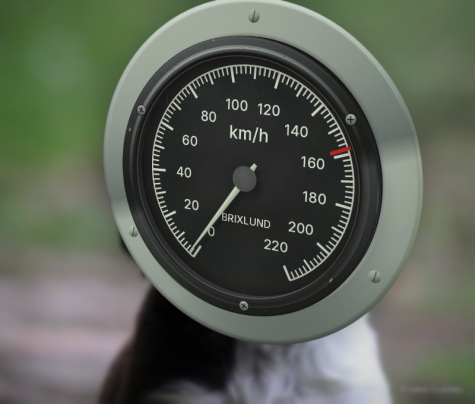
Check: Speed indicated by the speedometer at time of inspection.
2 km/h
